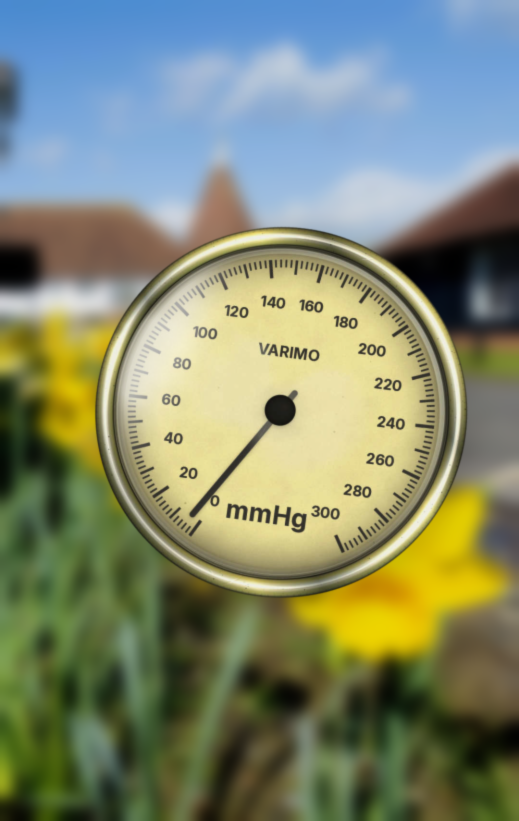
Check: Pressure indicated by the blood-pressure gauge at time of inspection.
4 mmHg
